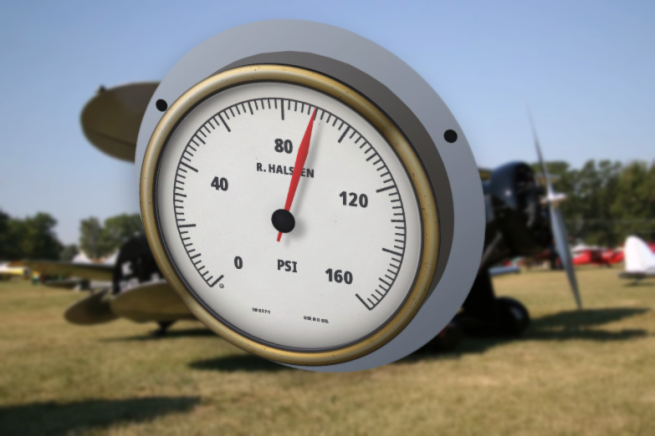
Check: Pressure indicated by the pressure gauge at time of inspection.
90 psi
